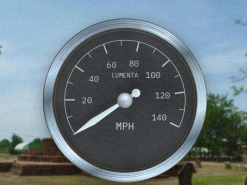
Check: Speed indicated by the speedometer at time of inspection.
0 mph
